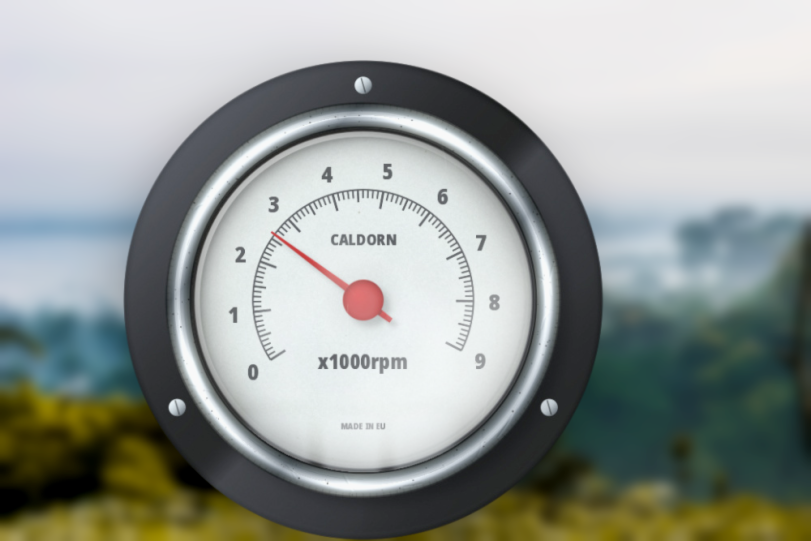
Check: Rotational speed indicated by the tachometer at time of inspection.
2600 rpm
